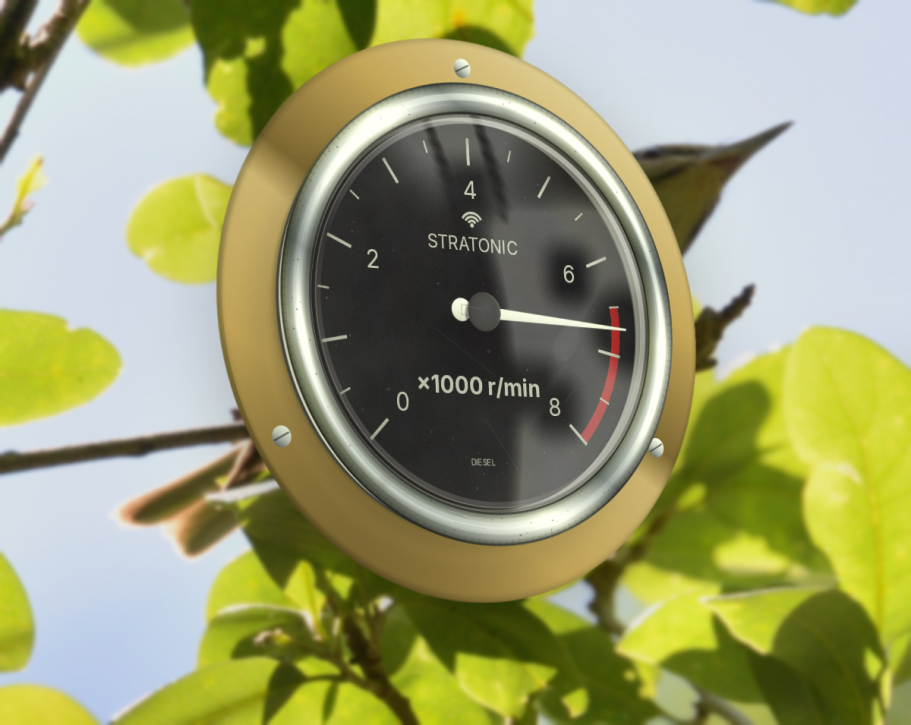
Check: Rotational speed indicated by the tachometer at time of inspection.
6750 rpm
